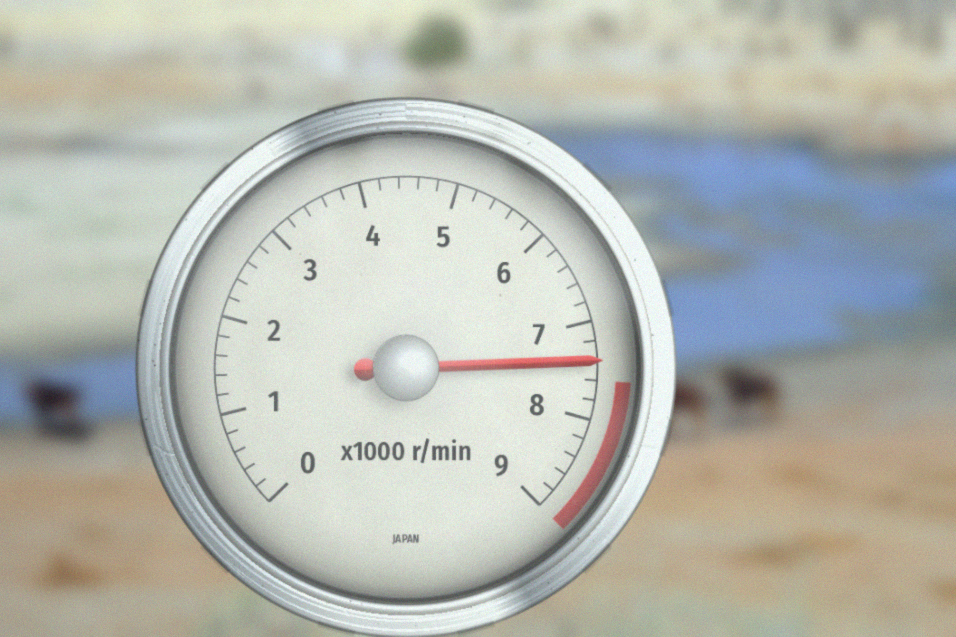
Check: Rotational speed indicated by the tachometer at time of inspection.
7400 rpm
